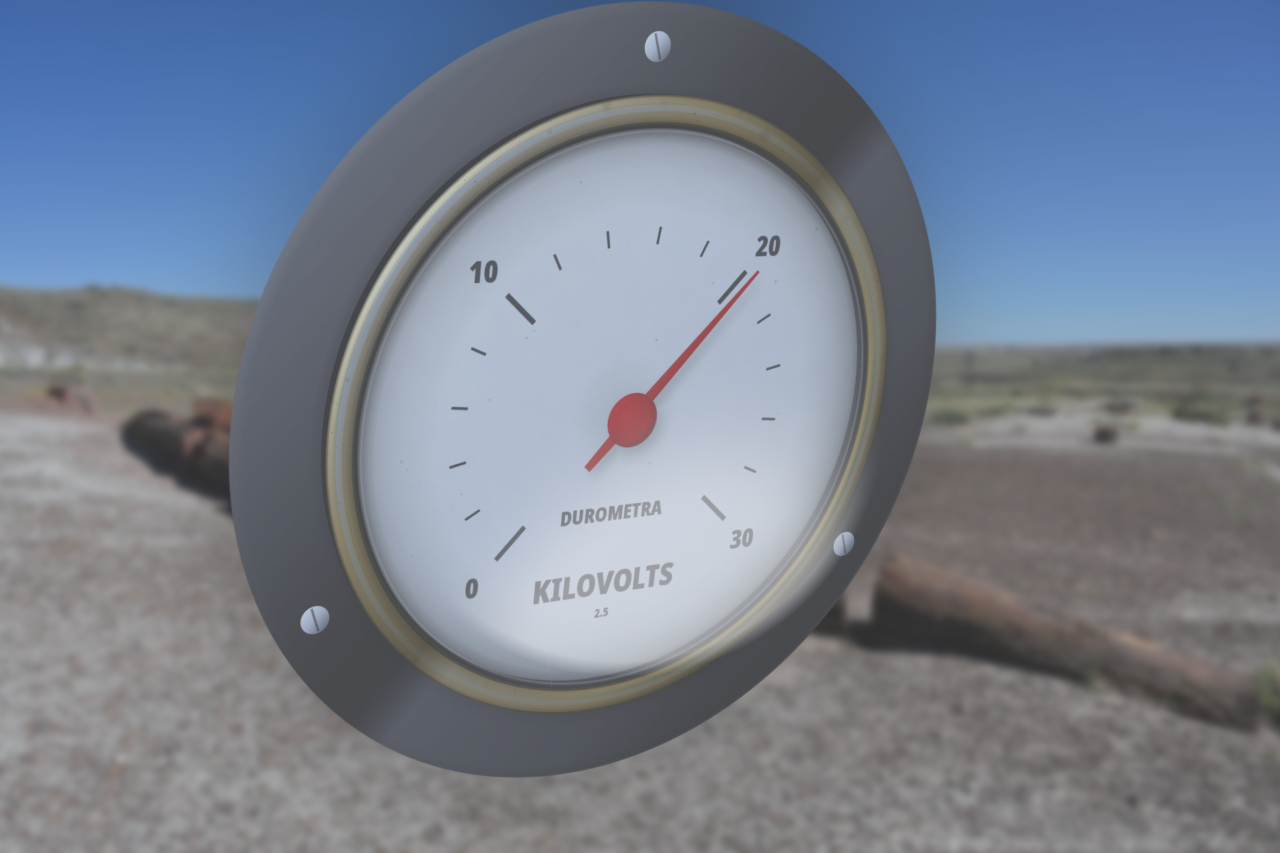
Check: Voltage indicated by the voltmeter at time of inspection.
20 kV
